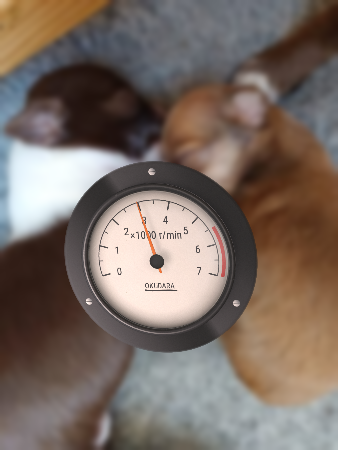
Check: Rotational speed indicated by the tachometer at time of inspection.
3000 rpm
